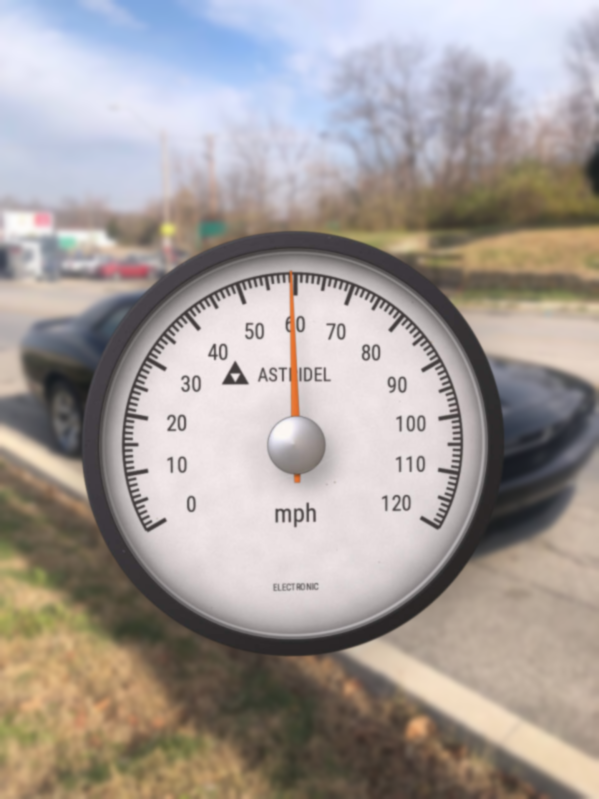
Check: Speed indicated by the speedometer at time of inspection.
59 mph
